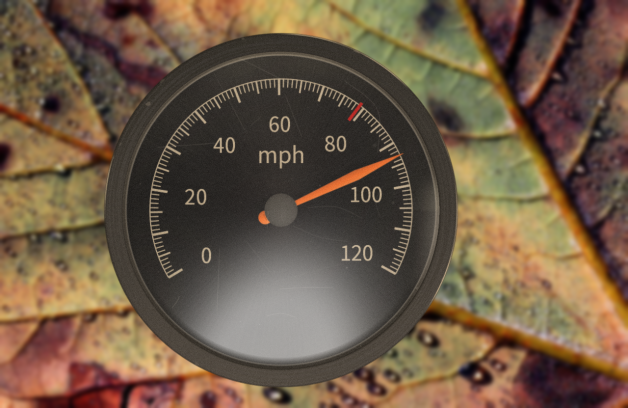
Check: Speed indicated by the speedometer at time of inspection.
93 mph
